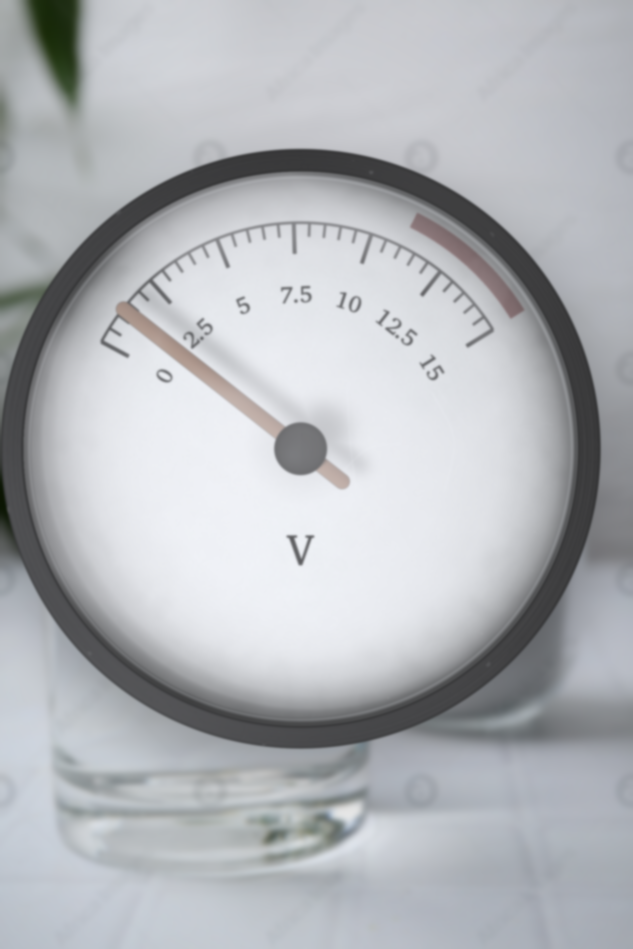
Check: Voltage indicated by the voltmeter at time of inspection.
1.25 V
